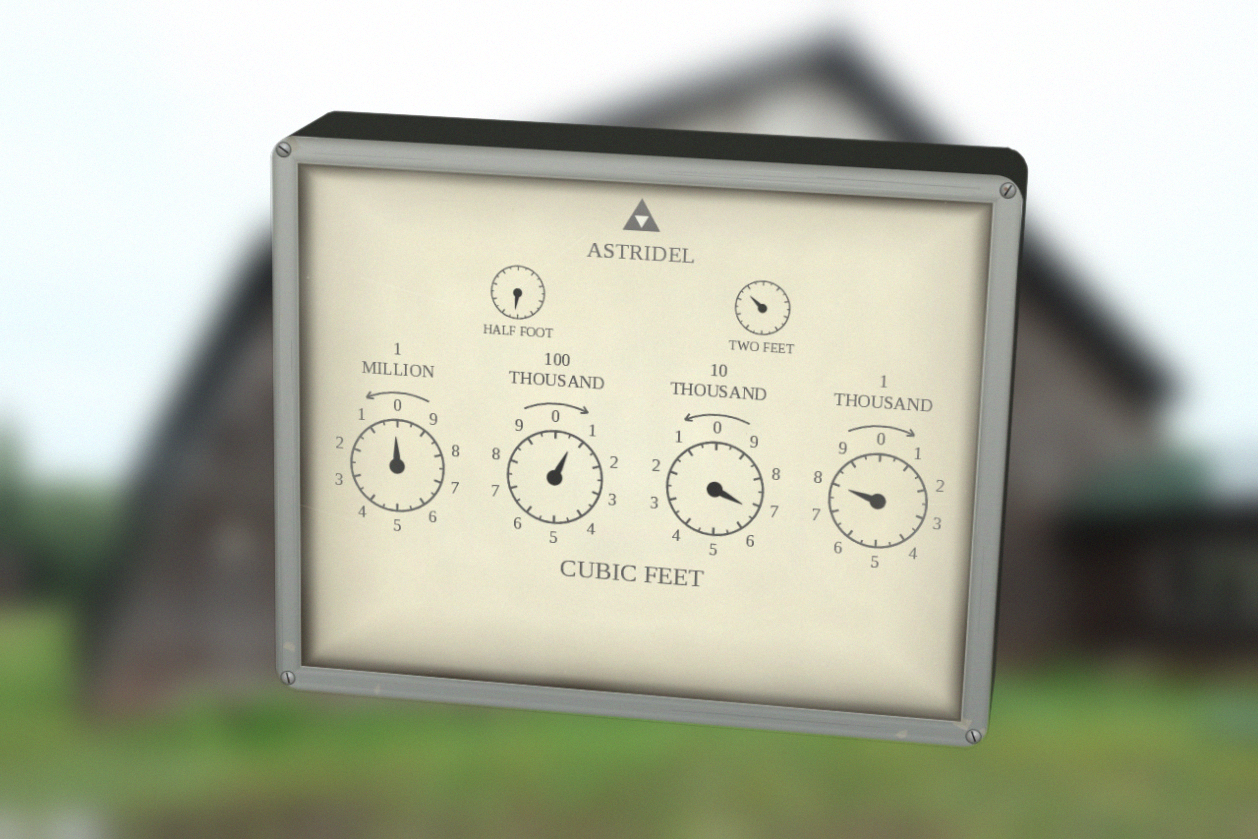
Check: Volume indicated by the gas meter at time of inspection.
6800 ft³
